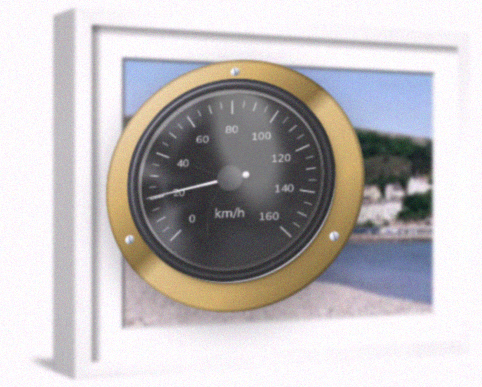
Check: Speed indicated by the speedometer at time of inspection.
20 km/h
